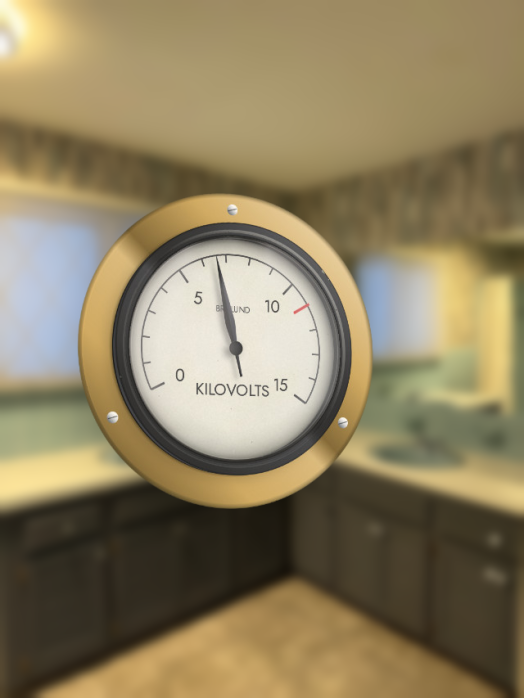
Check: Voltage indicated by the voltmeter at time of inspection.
6.5 kV
